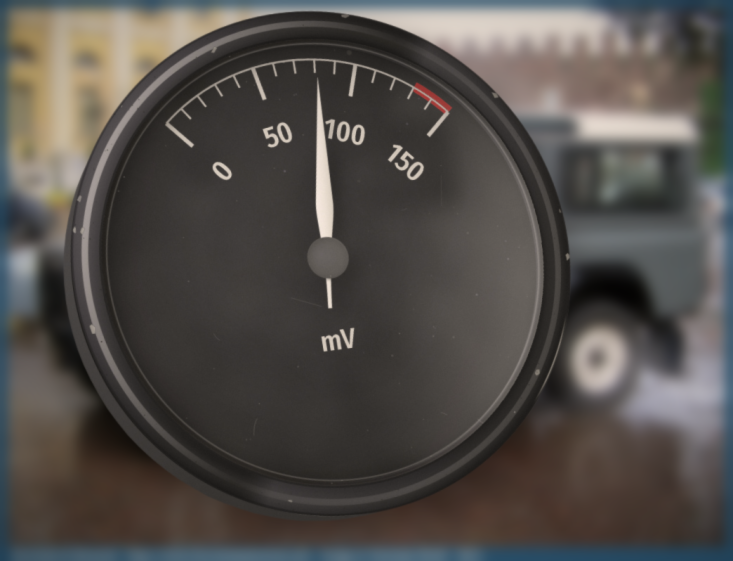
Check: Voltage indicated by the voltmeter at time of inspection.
80 mV
